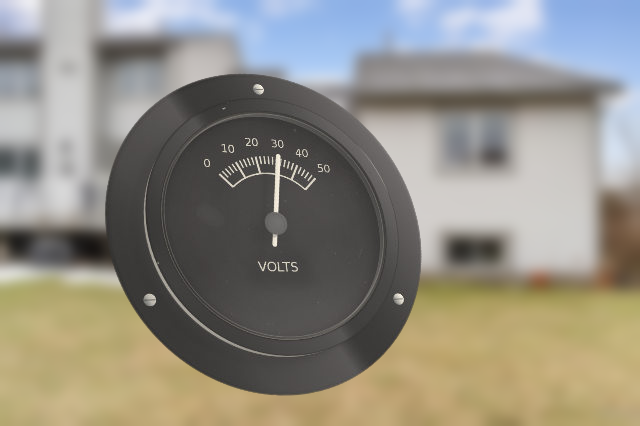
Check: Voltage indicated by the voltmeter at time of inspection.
30 V
